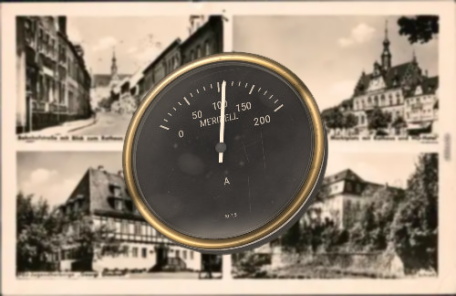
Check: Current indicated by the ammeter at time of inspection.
110 A
